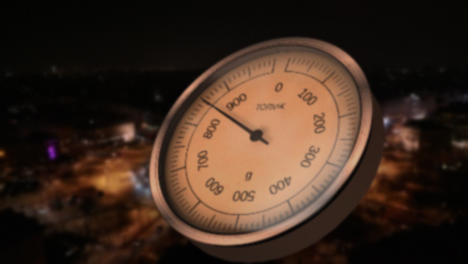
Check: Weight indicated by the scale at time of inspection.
850 g
